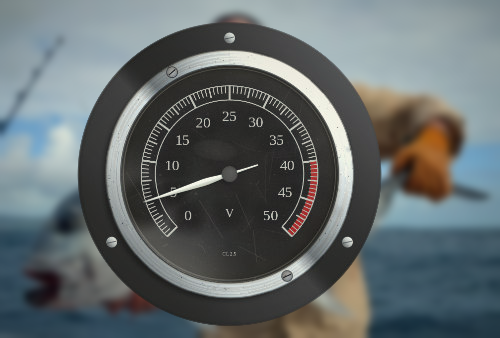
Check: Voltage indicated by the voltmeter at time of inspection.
5 V
